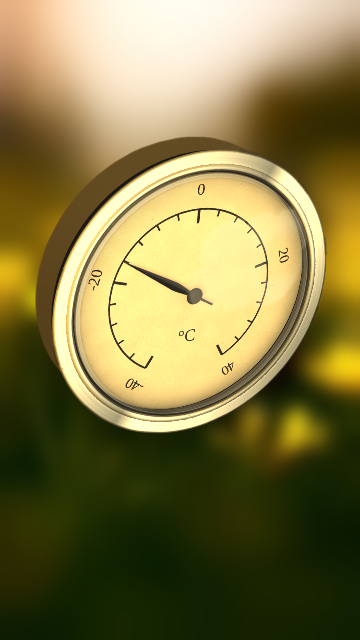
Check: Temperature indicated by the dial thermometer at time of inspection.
-16 °C
